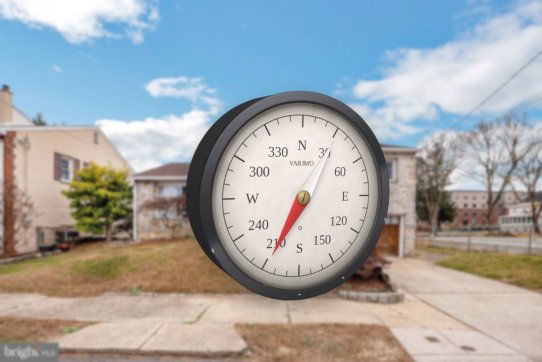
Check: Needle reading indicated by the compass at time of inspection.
210 °
